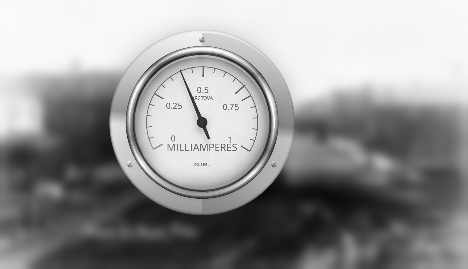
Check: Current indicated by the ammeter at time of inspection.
0.4 mA
